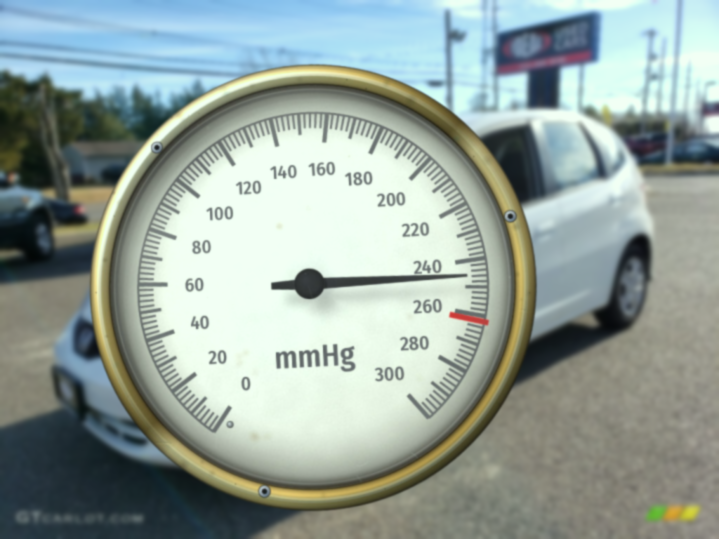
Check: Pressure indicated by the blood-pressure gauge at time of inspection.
246 mmHg
